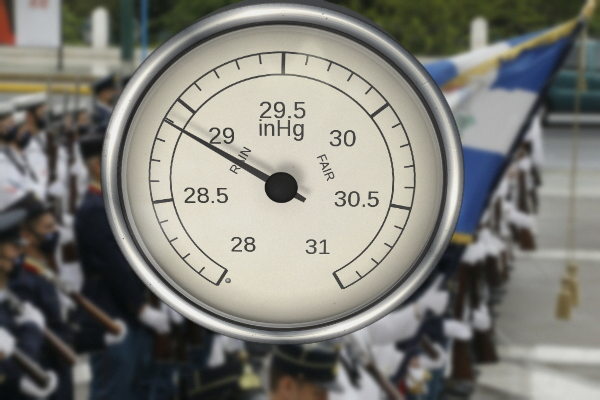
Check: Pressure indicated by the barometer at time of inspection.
28.9 inHg
